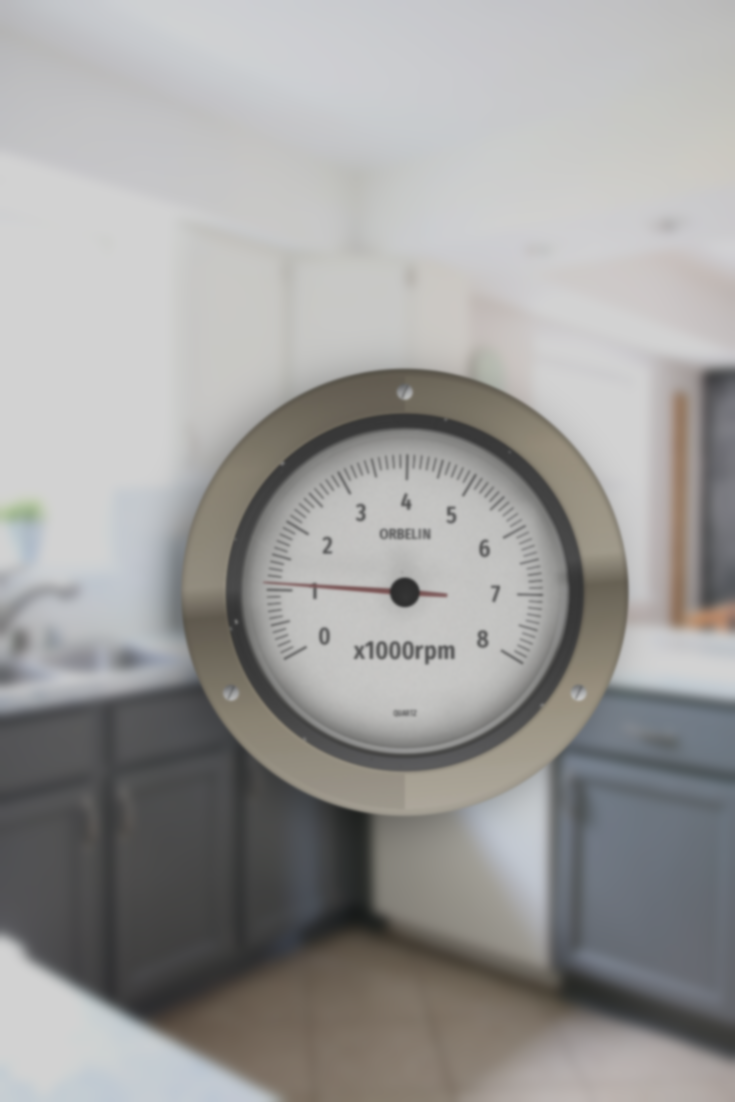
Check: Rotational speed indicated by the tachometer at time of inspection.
1100 rpm
